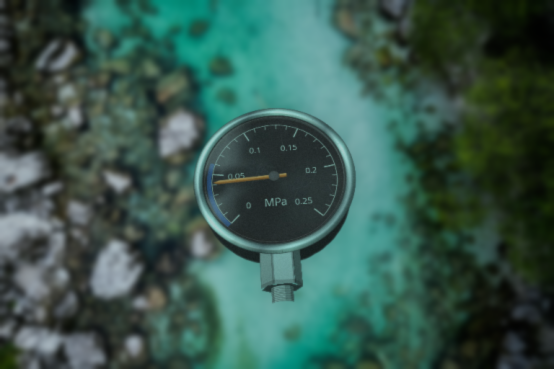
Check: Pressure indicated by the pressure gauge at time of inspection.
0.04 MPa
